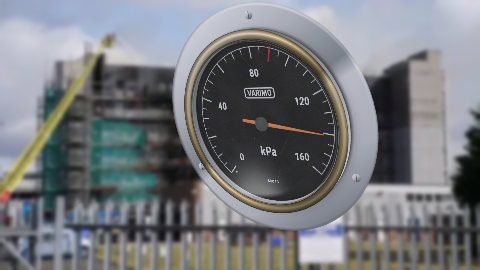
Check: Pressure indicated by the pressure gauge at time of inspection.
140 kPa
